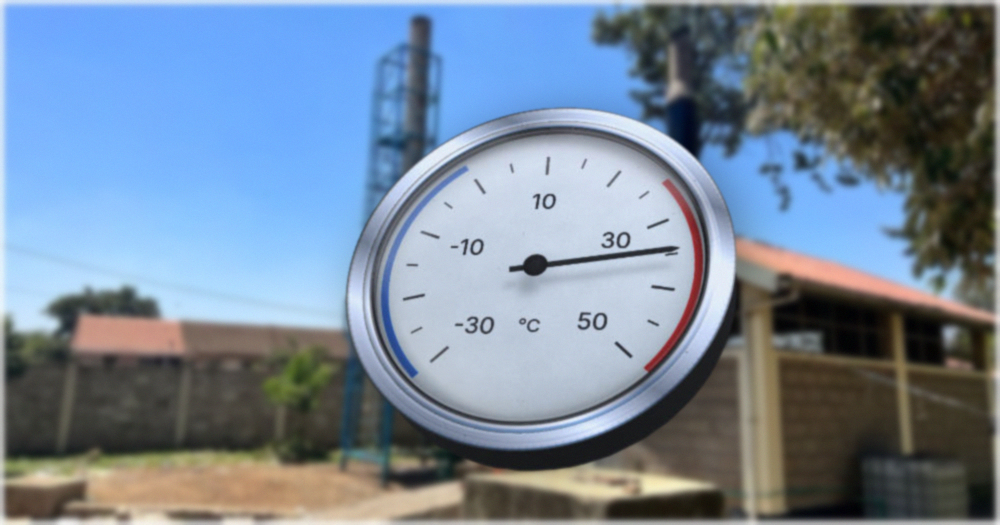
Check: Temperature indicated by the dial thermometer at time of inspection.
35 °C
